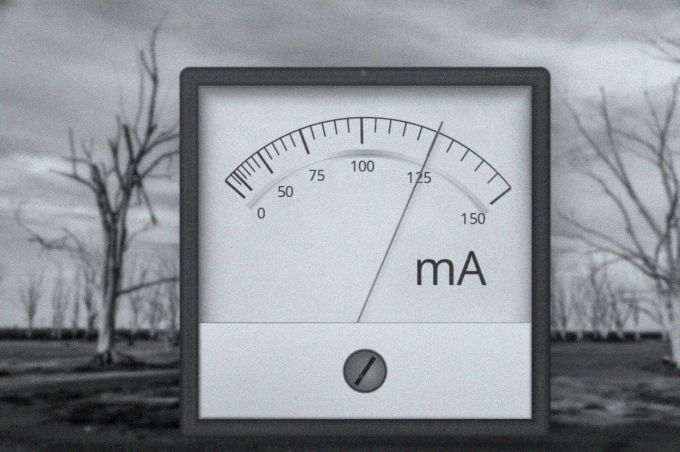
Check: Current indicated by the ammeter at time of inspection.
125 mA
